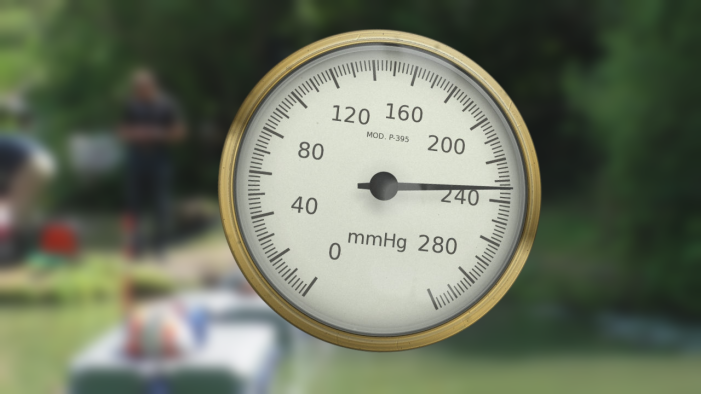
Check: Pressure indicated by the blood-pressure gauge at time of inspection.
234 mmHg
